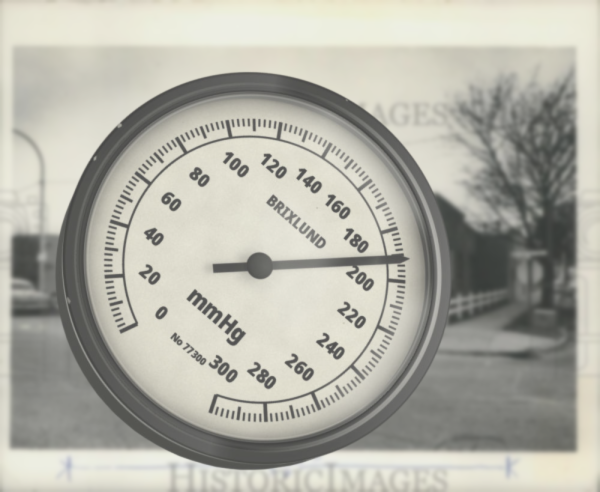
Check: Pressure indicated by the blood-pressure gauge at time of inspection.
192 mmHg
